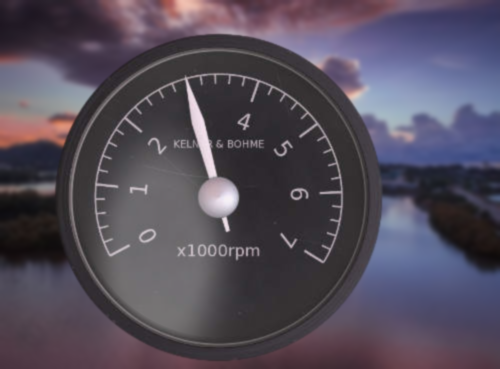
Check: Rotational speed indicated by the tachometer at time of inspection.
3000 rpm
